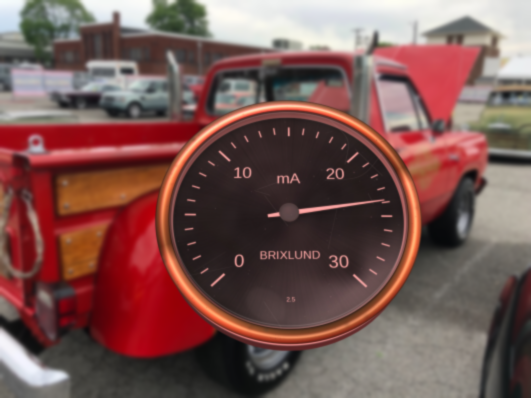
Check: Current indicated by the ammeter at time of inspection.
24 mA
